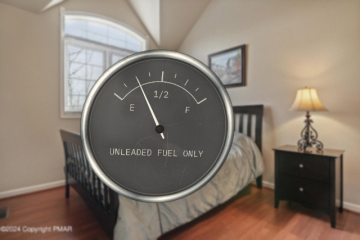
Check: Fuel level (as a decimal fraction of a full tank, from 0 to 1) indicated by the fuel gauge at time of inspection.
0.25
